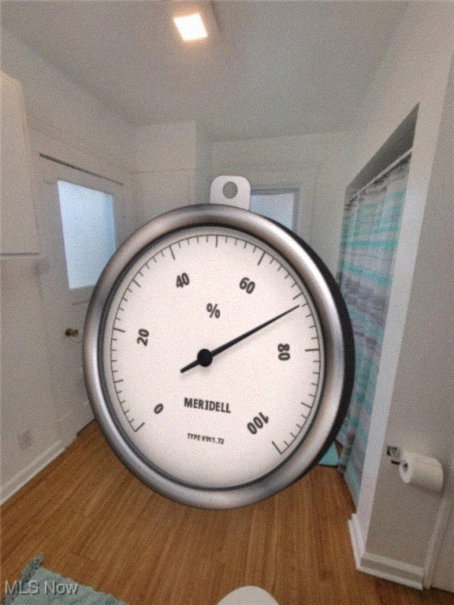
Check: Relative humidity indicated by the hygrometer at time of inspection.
72 %
